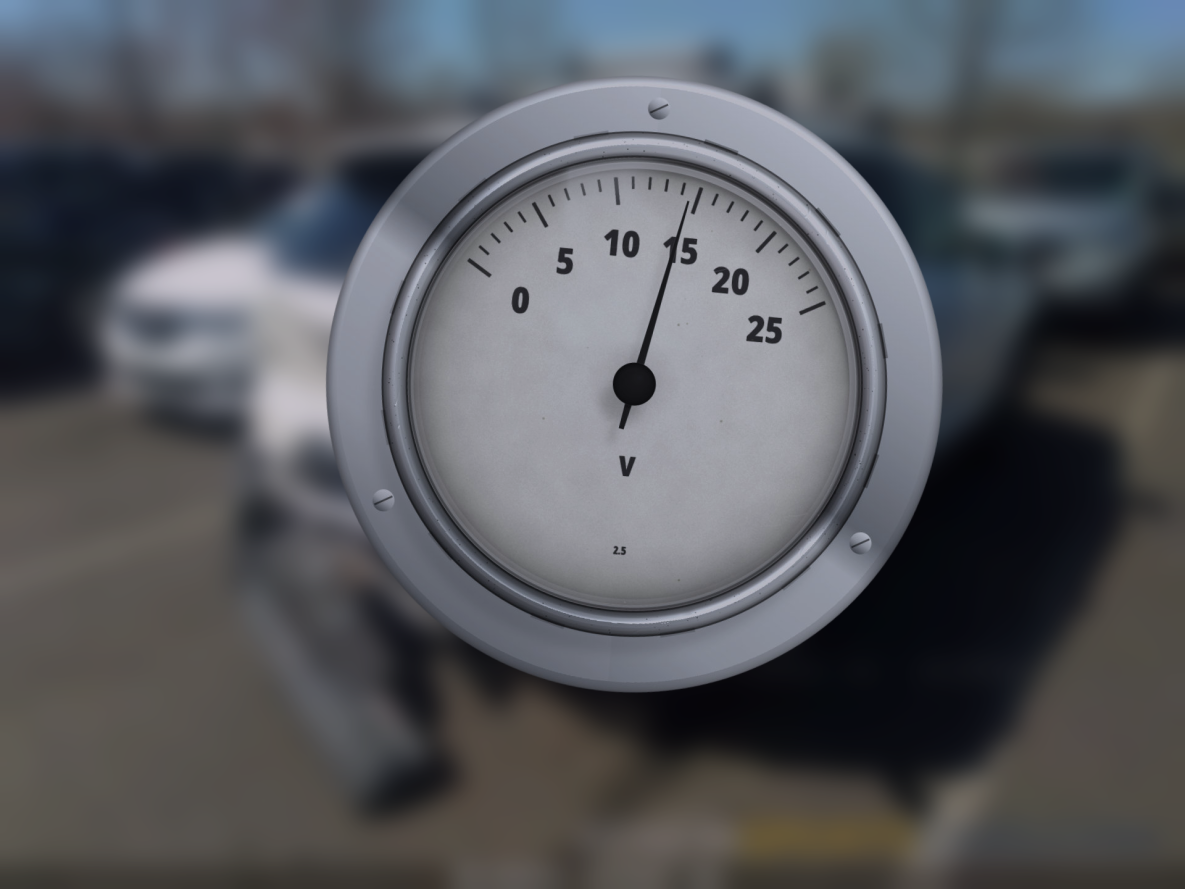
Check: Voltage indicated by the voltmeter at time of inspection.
14.5 V
